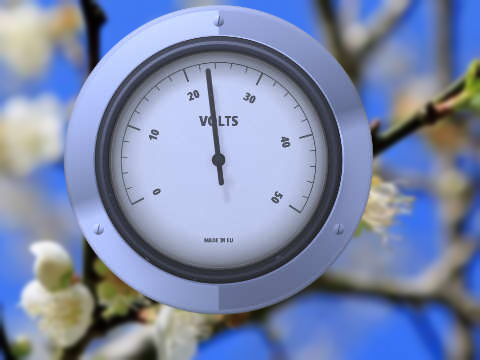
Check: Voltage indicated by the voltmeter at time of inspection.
23 V
